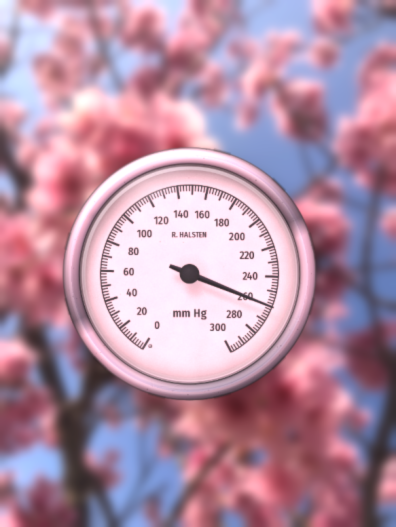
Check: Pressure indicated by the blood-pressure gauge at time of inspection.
260 mmHg
